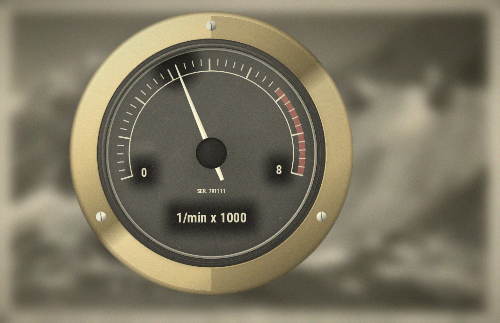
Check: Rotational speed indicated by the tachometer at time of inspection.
3200 rpm
